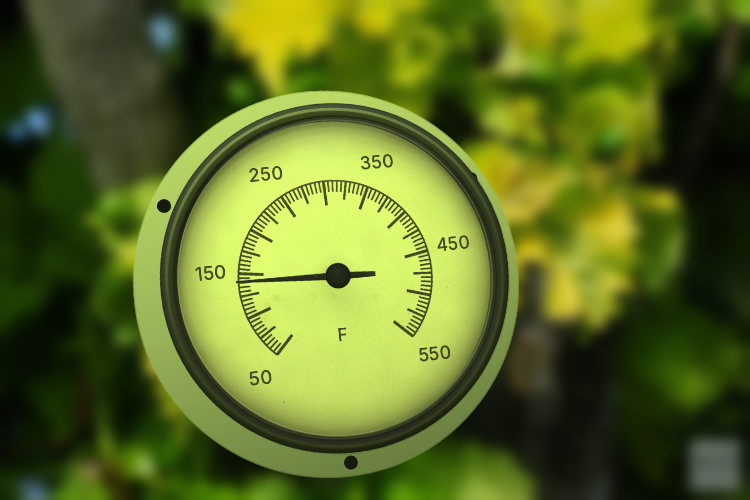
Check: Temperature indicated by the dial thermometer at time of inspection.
140 °F
